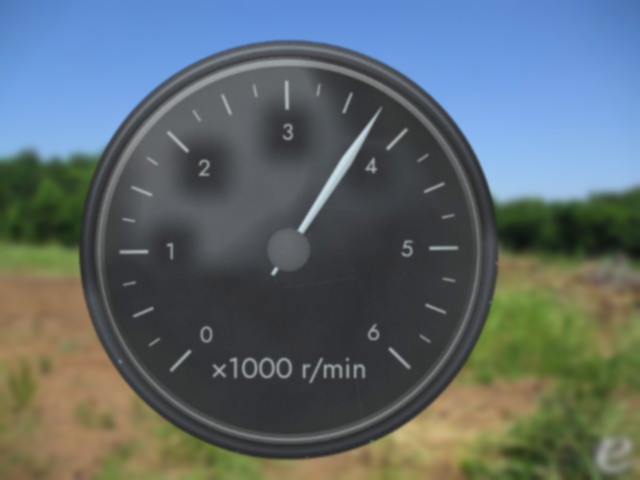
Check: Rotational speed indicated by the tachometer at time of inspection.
3750 rpm
